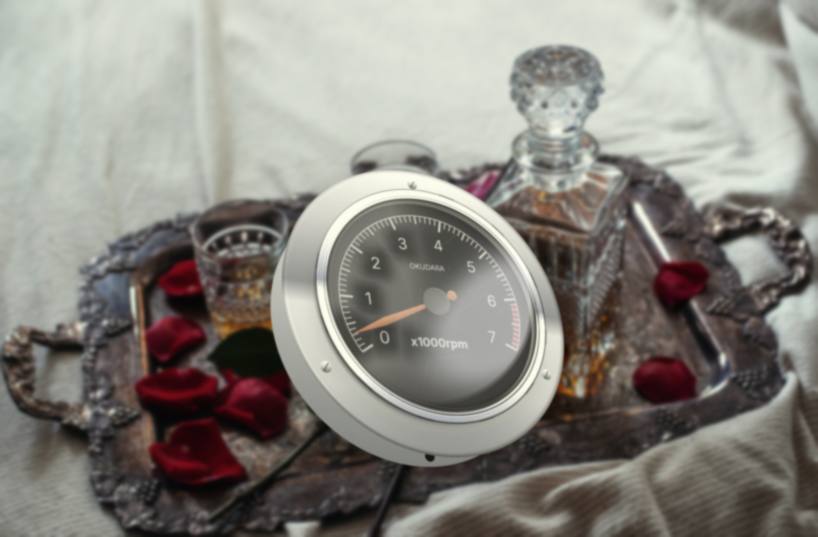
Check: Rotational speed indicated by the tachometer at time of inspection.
300 rpm
